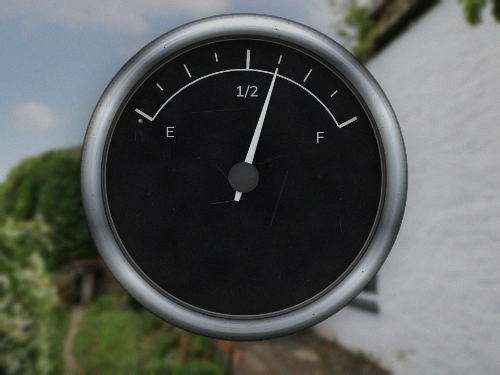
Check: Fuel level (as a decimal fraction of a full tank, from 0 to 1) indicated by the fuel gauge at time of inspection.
0.625
